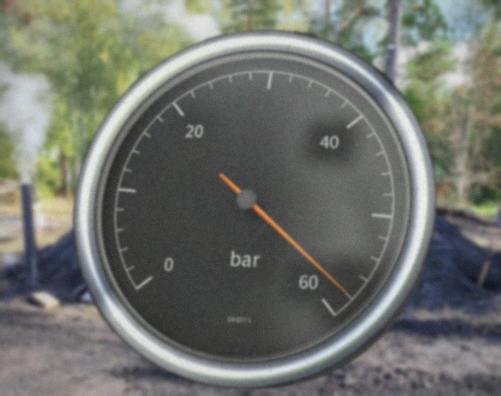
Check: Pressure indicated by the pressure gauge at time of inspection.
58 bar
